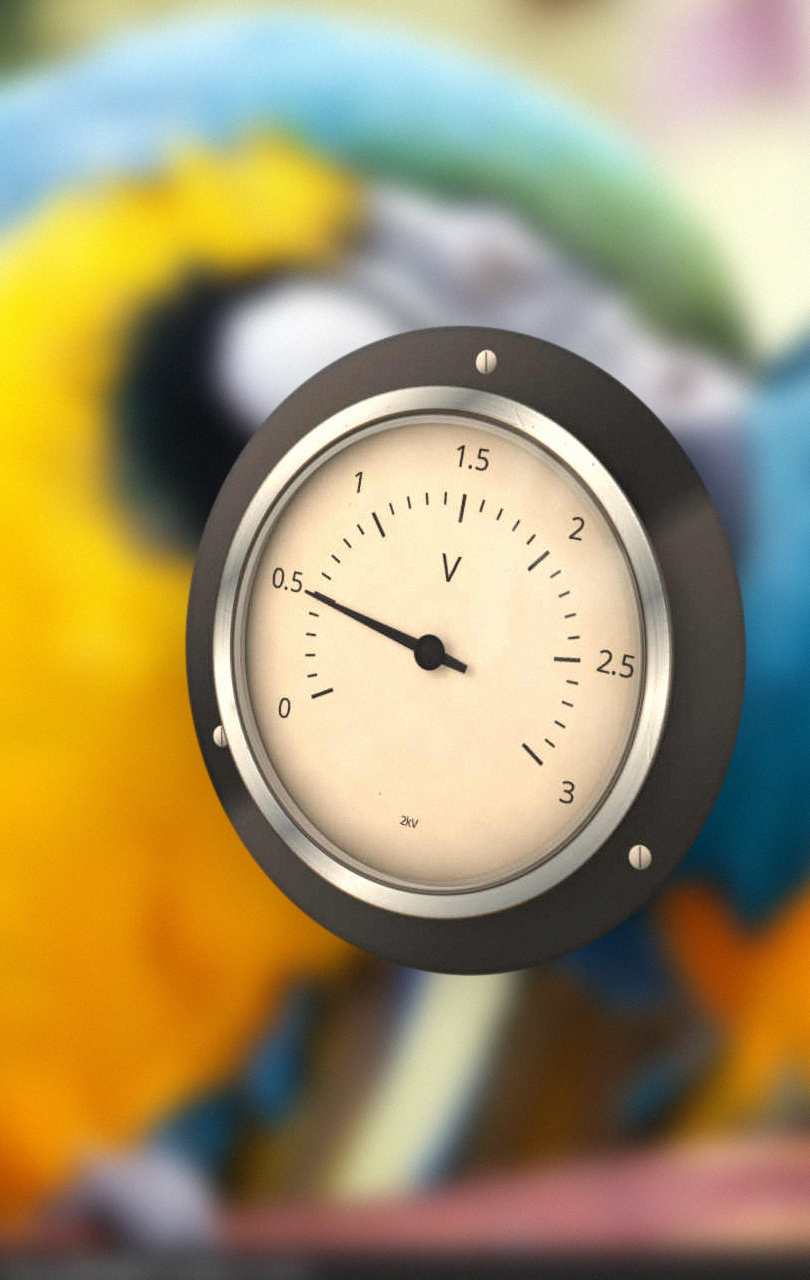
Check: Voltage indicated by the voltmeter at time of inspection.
0.5 V
